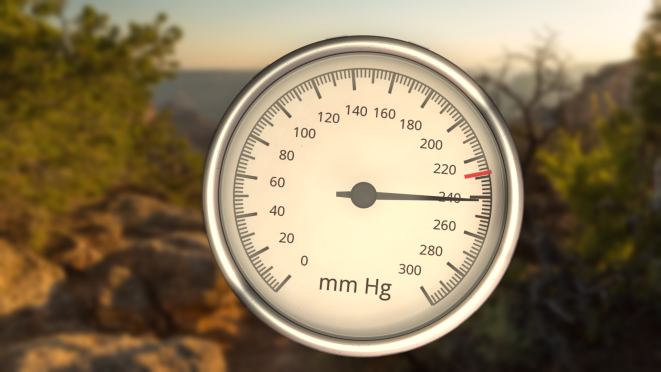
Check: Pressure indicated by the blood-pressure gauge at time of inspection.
242 mmHg
